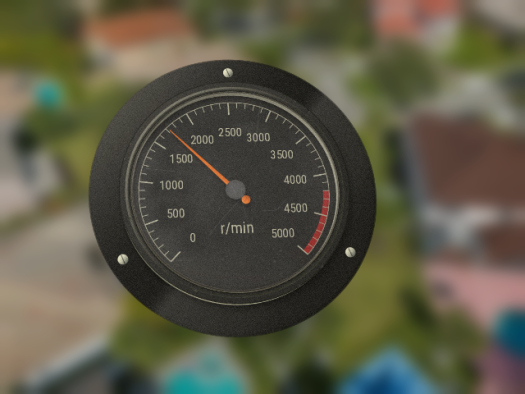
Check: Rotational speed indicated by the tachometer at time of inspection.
1700 rpm
